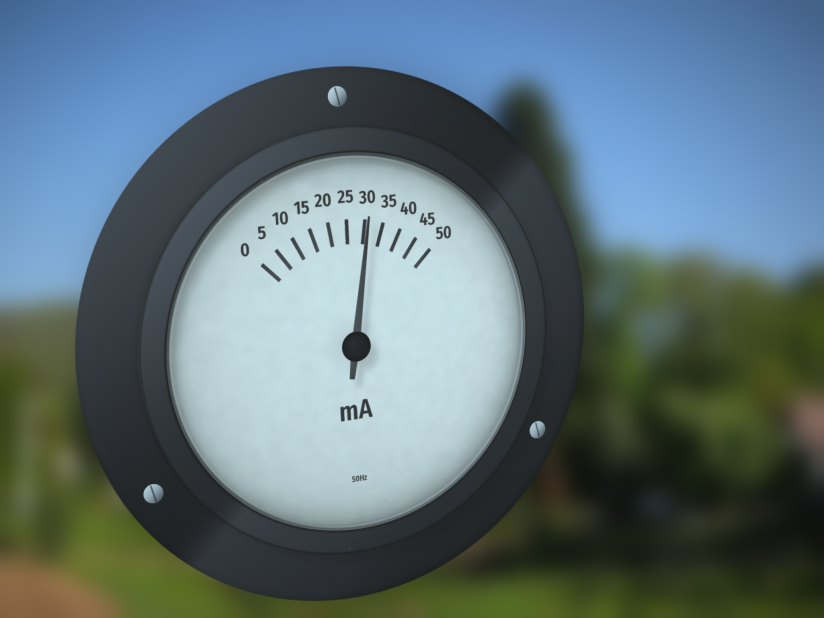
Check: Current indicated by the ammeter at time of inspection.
30 mA
